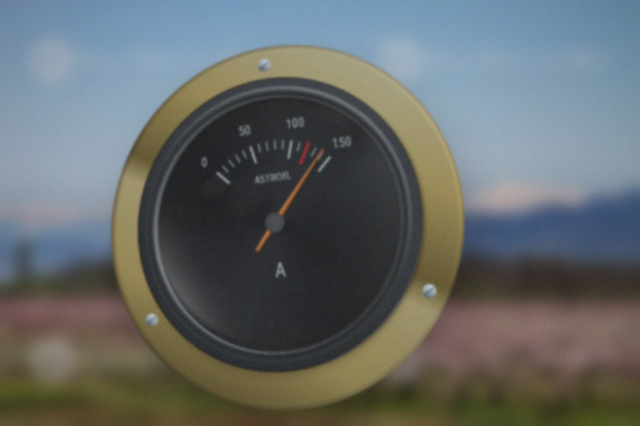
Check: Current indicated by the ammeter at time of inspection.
140 A
